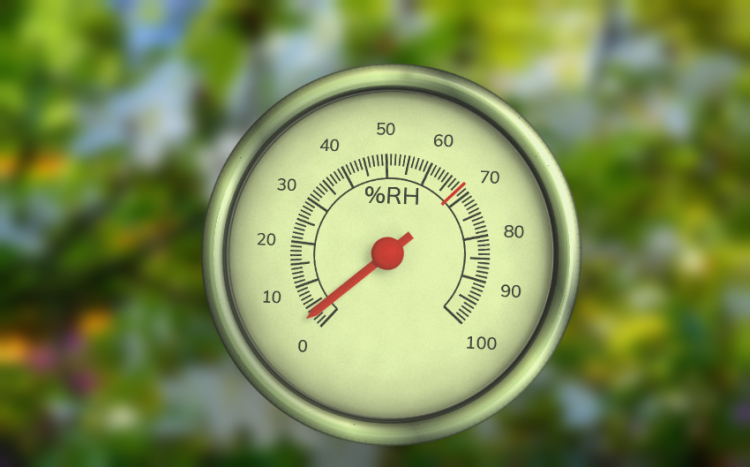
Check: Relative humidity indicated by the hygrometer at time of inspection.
3 %
